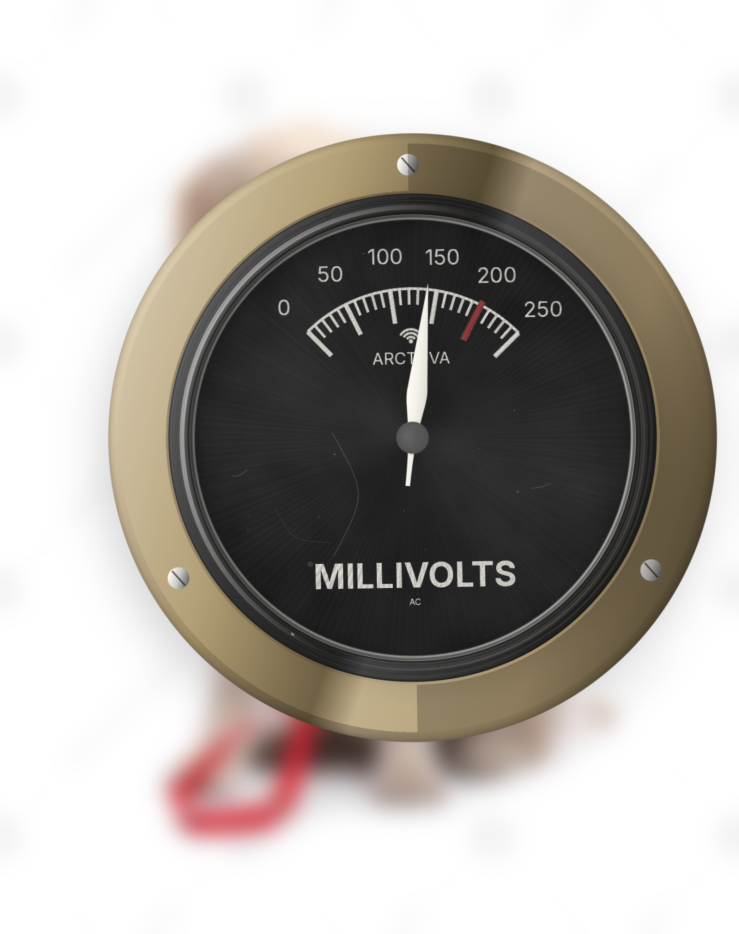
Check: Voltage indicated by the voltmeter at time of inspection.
140 mV
